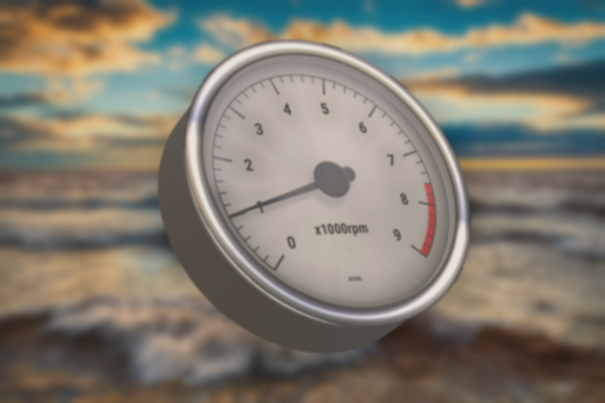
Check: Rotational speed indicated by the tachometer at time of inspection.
1000 rpm
